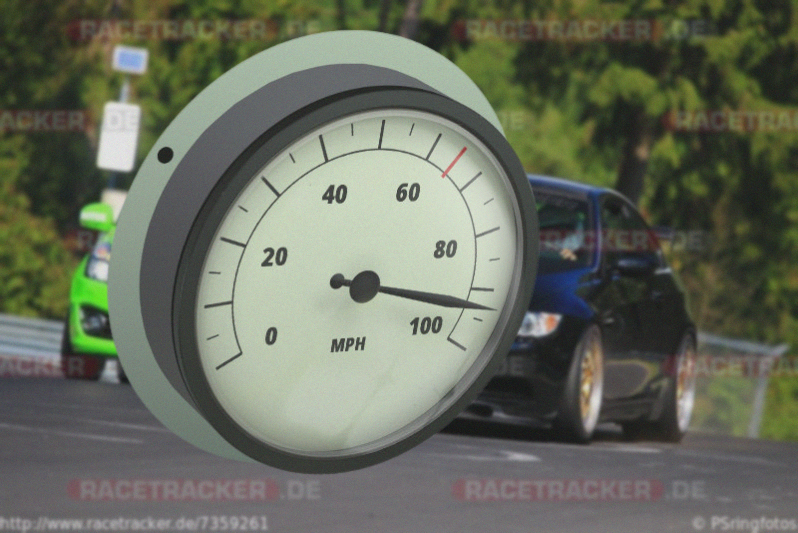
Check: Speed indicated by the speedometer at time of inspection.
92.5 mph
